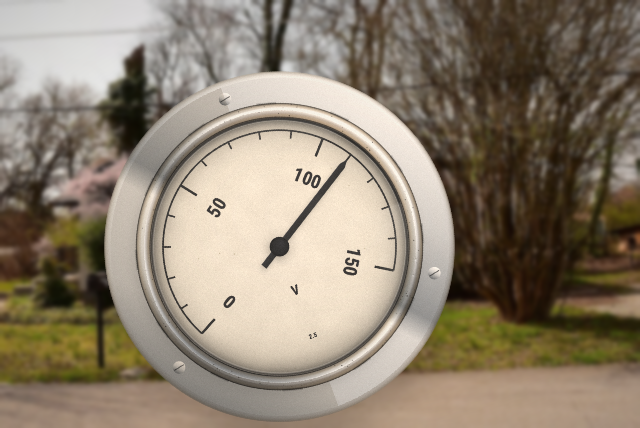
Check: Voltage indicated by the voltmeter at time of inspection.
110 V
